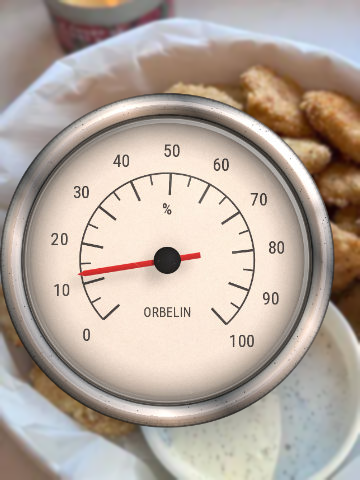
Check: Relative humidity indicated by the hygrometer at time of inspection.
12.5 %
